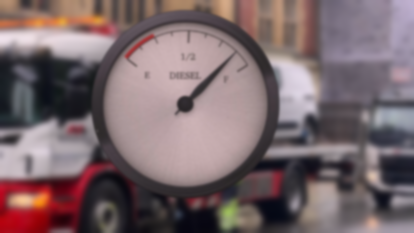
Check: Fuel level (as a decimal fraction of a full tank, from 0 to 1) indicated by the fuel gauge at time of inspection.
0.875
